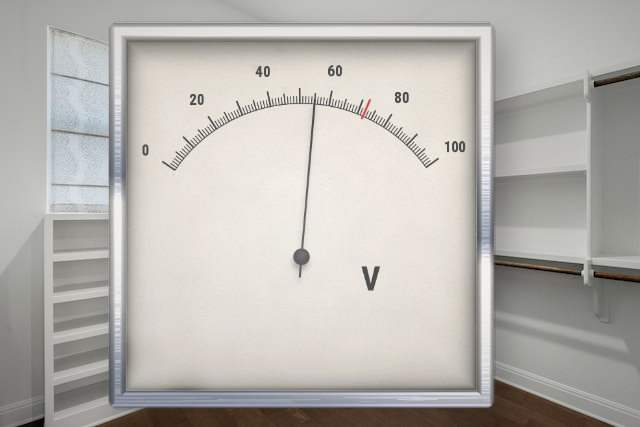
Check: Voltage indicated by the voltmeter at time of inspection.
55 V
